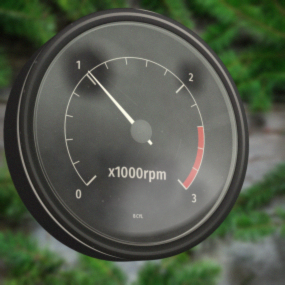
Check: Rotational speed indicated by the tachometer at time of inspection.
1000 rpm
